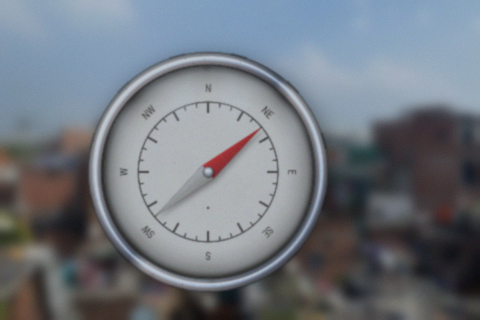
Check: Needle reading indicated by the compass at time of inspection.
50 °
